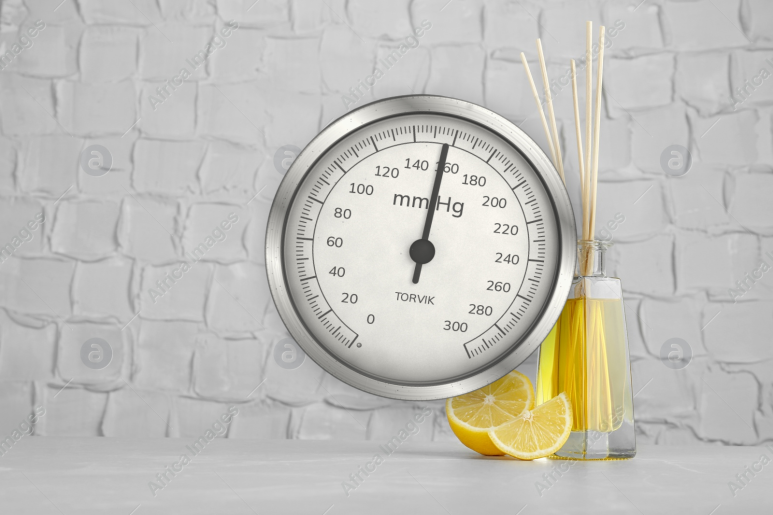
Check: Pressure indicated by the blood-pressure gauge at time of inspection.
156 mmHg
